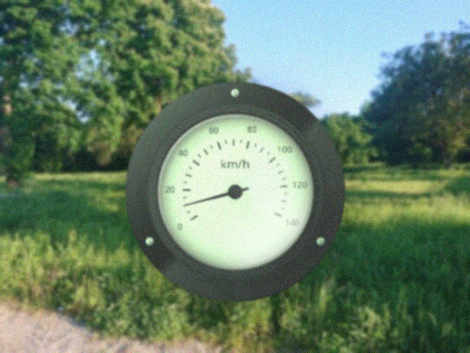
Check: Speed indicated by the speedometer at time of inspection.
10 km/h
